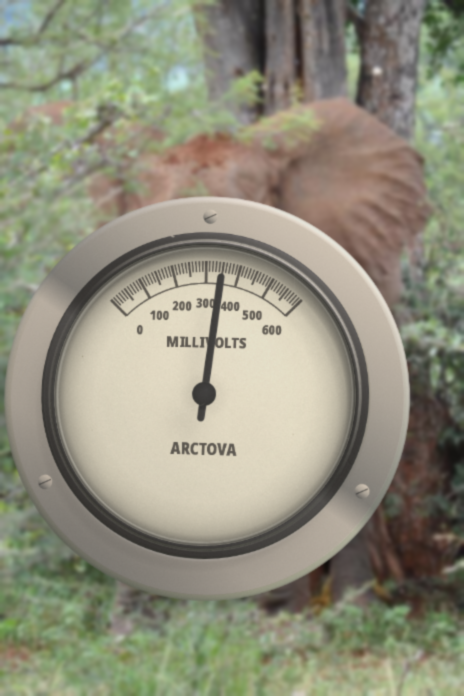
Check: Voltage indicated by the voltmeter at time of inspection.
350 mV
